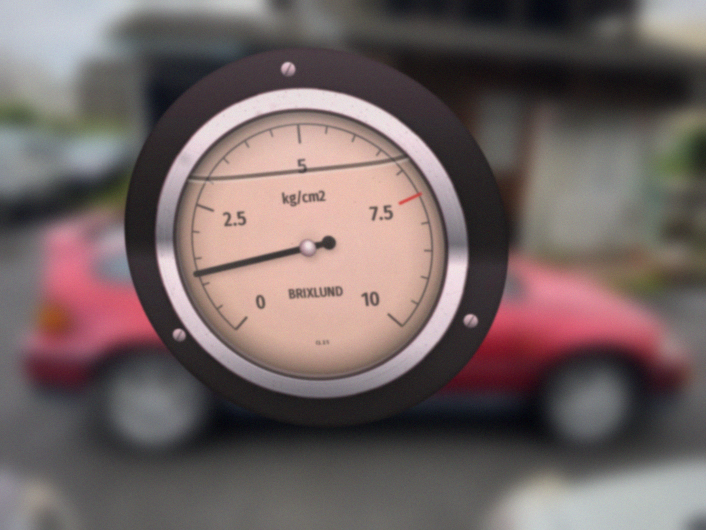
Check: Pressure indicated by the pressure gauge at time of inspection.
1.25 kg/cm²
